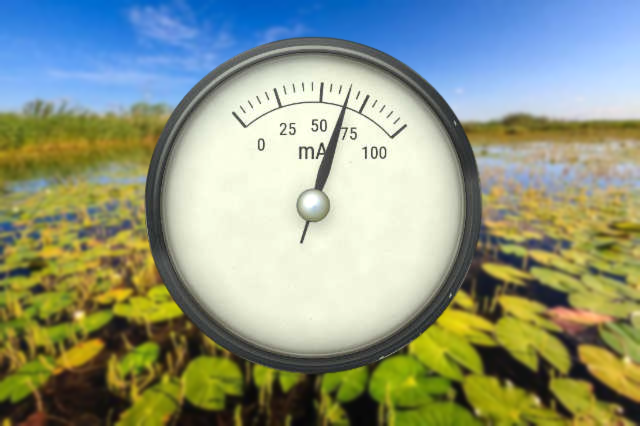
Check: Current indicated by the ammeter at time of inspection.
65 mA
